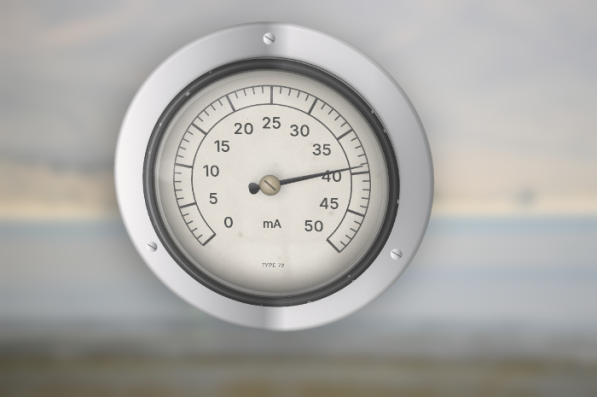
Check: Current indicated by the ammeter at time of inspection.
39 mA
